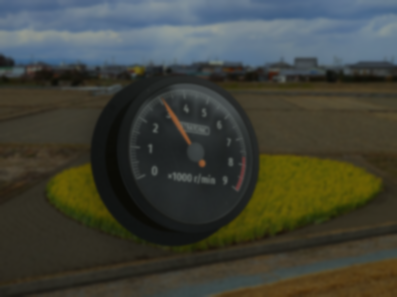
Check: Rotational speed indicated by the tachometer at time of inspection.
3000 rpm
